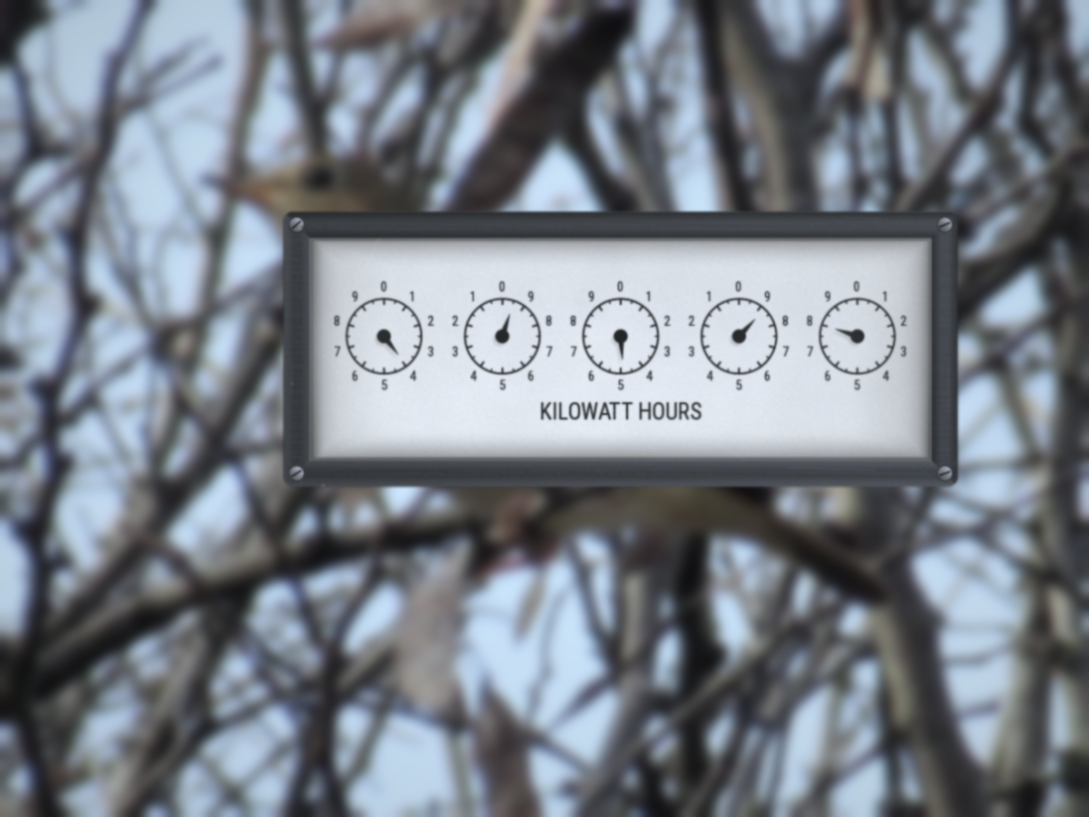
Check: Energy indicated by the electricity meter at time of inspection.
39488 kWh
